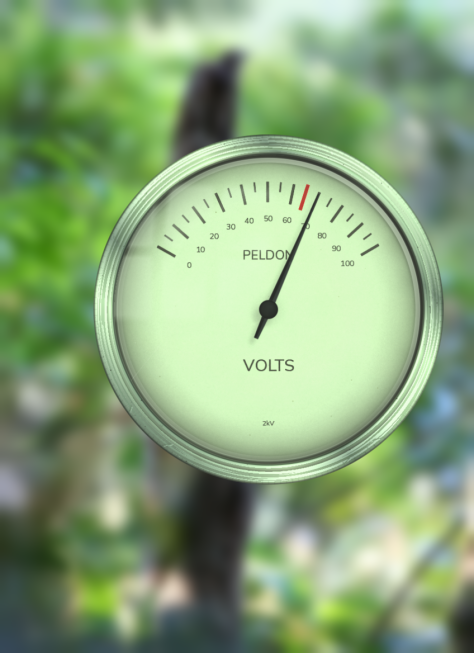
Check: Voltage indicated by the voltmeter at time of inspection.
70 V
